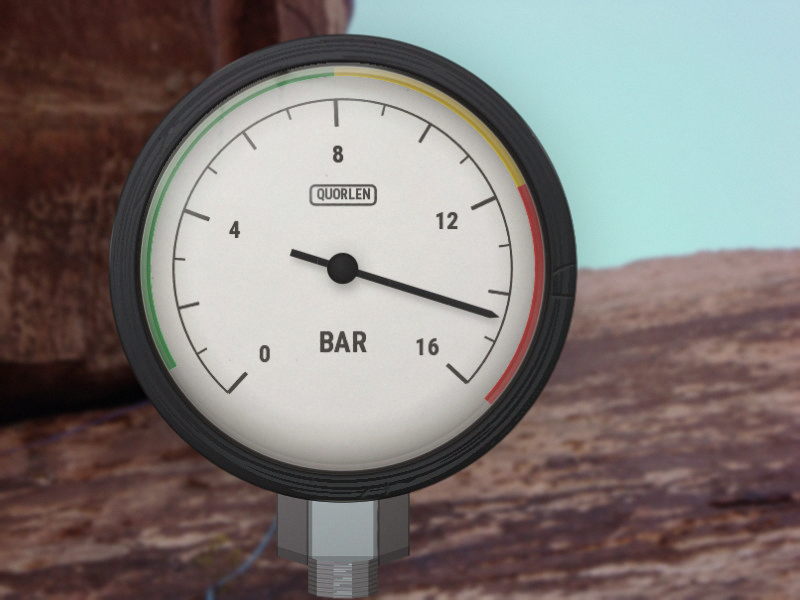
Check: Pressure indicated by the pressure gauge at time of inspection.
14.5 bar
